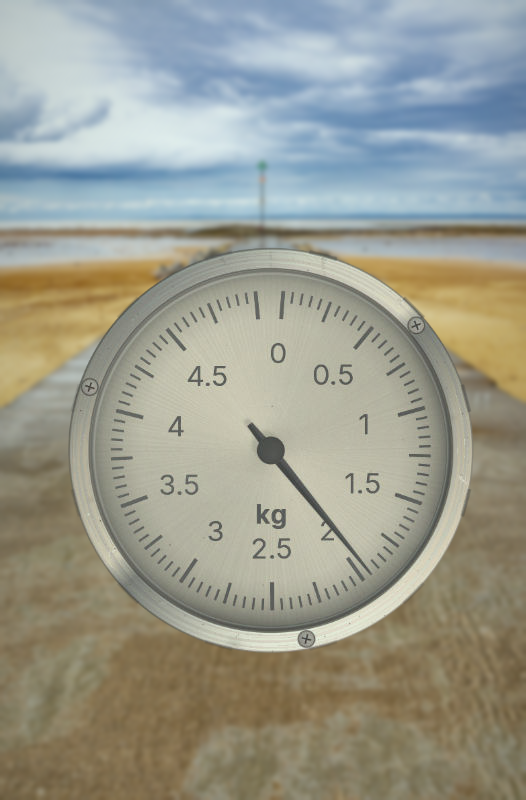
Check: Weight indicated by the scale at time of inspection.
1.95 kg
